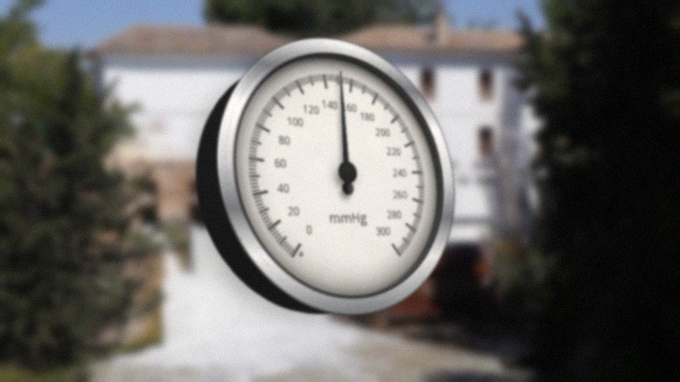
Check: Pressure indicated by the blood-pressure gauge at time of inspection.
150 mmHg
